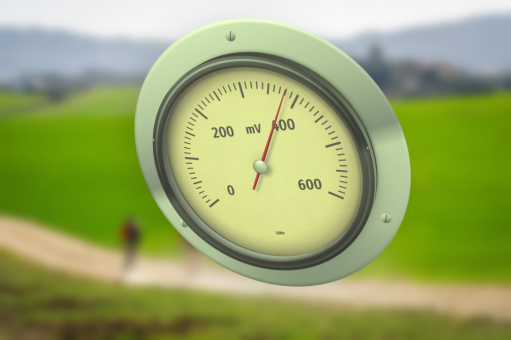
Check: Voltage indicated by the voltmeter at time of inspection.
380 mV
